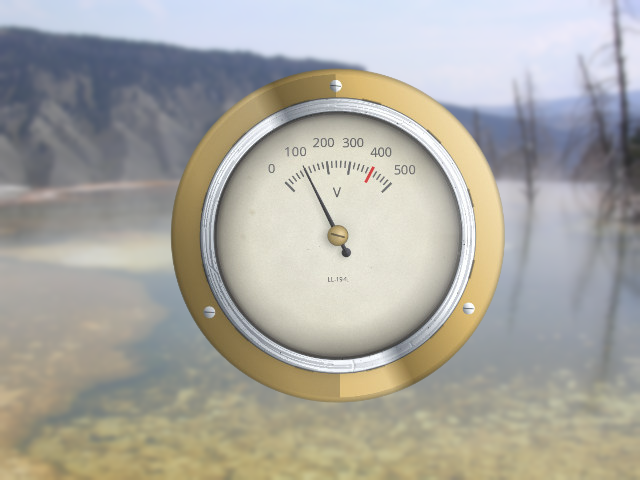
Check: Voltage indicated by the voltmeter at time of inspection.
100 V
